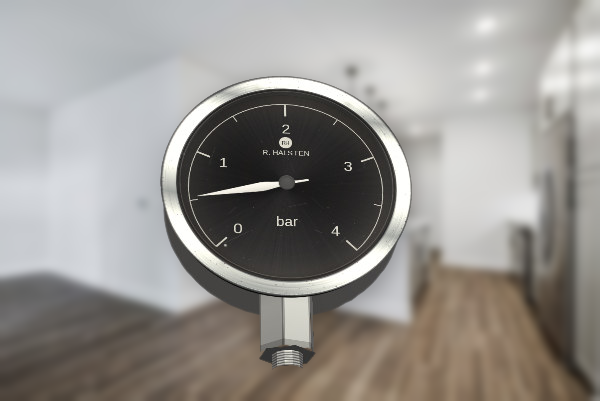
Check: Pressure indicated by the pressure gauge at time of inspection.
0.5 bar
